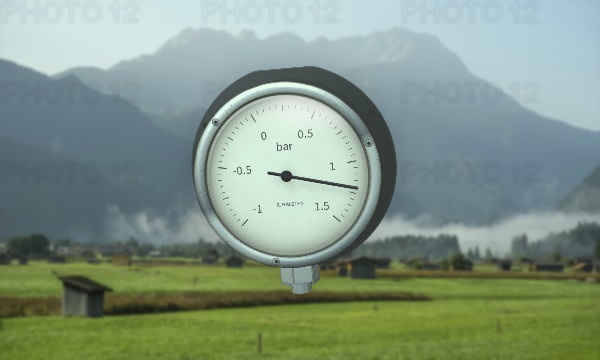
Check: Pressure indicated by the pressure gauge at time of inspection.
1.2 bar
